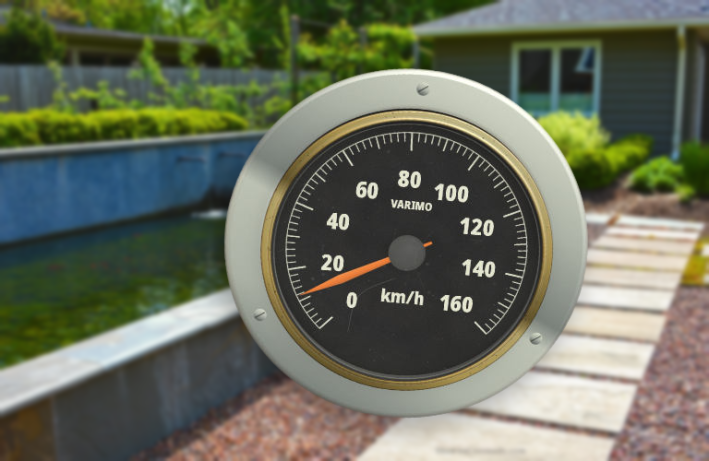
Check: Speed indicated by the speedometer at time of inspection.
12 km/h
